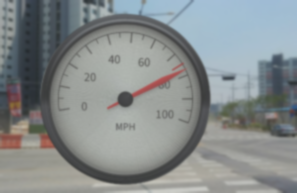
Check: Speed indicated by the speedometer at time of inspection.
77.5 mph
